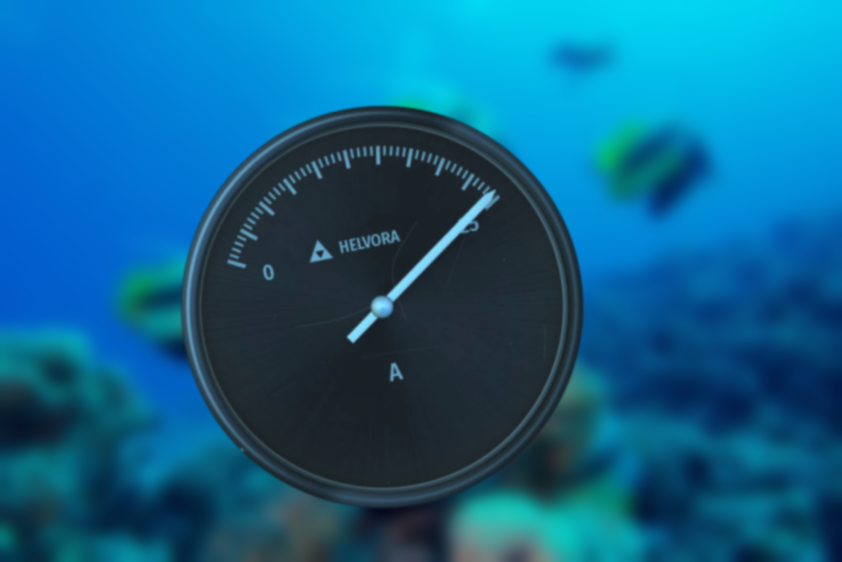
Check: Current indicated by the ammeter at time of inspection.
24.5 A
